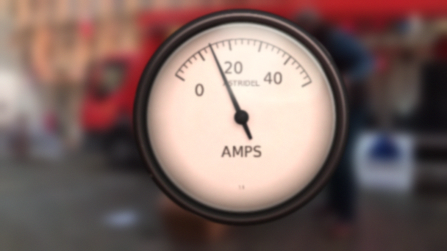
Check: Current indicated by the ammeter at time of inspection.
14 A
